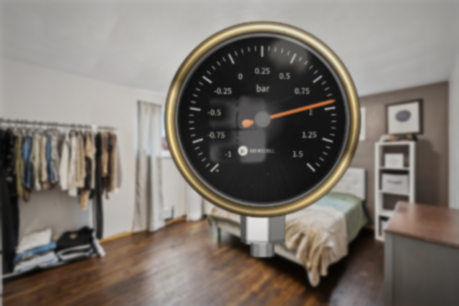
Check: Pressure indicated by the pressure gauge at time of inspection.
0.95 bar
